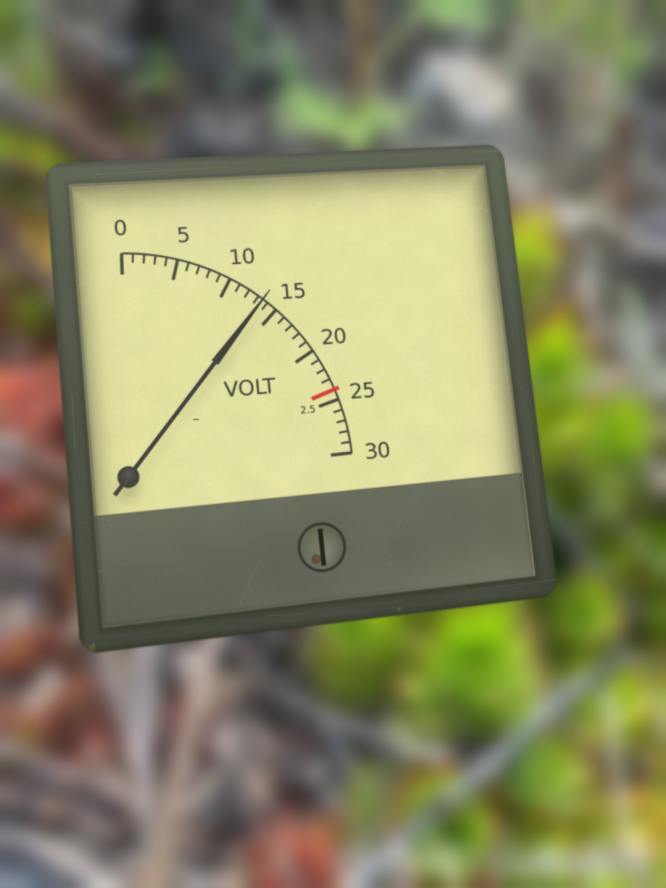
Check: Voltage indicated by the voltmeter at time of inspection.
13.5 V
